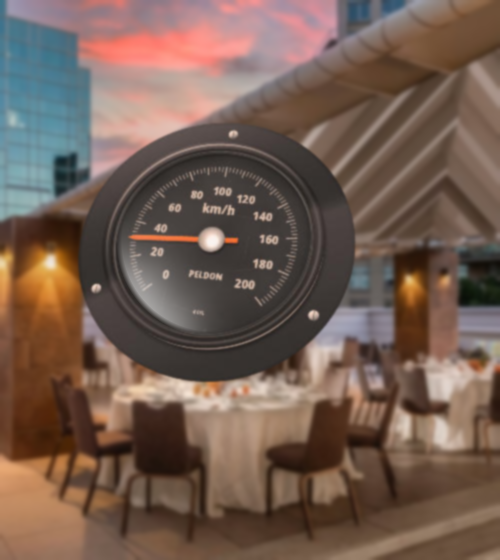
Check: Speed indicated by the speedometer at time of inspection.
30 km/h
